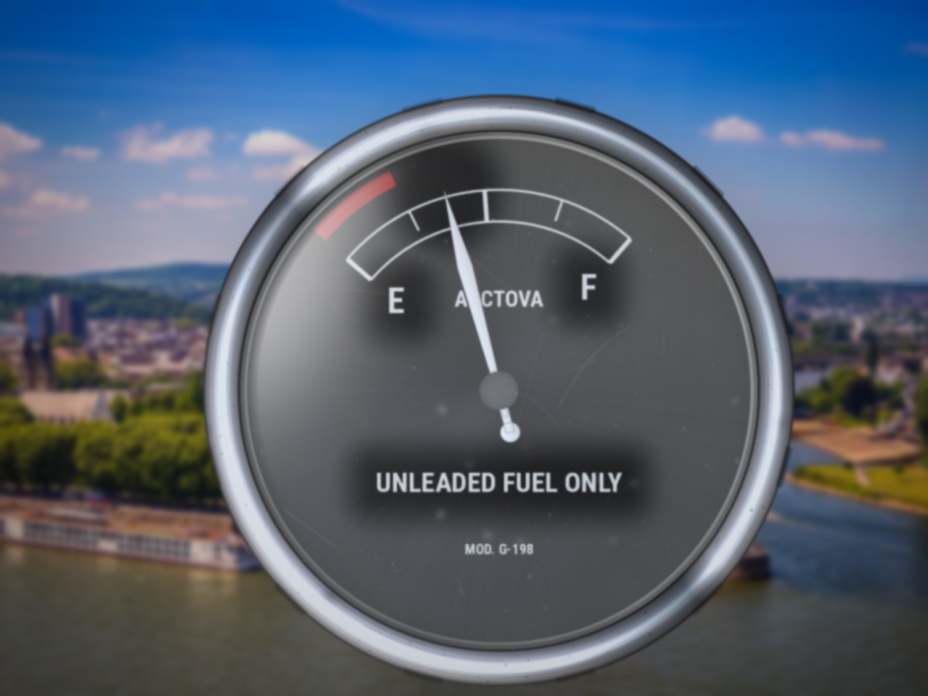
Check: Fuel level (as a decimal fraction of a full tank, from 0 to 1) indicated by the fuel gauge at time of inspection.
0.375
